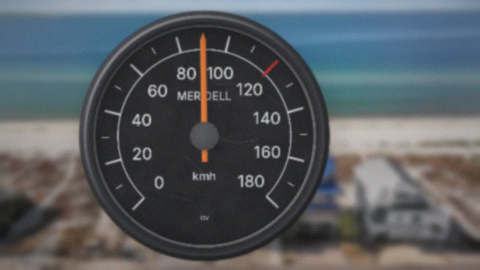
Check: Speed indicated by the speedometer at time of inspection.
90 km/h
